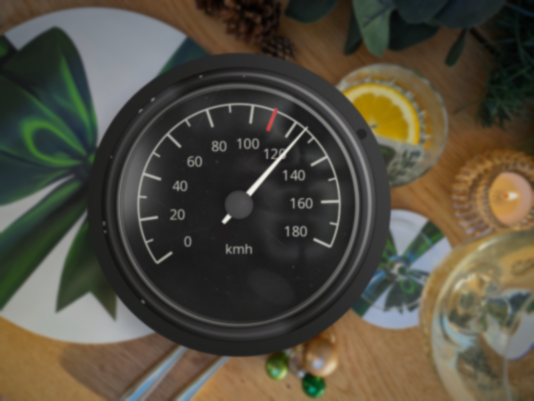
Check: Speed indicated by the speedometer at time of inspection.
125 km/h
